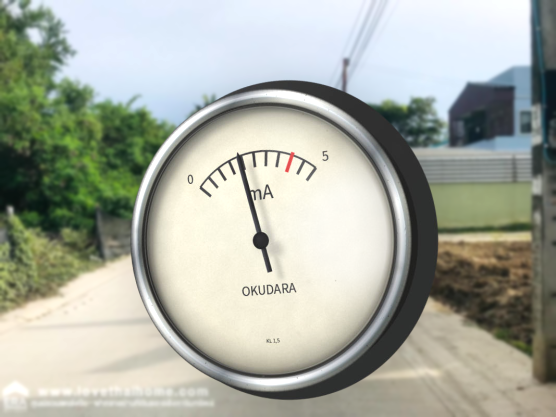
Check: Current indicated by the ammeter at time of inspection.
2 mA
